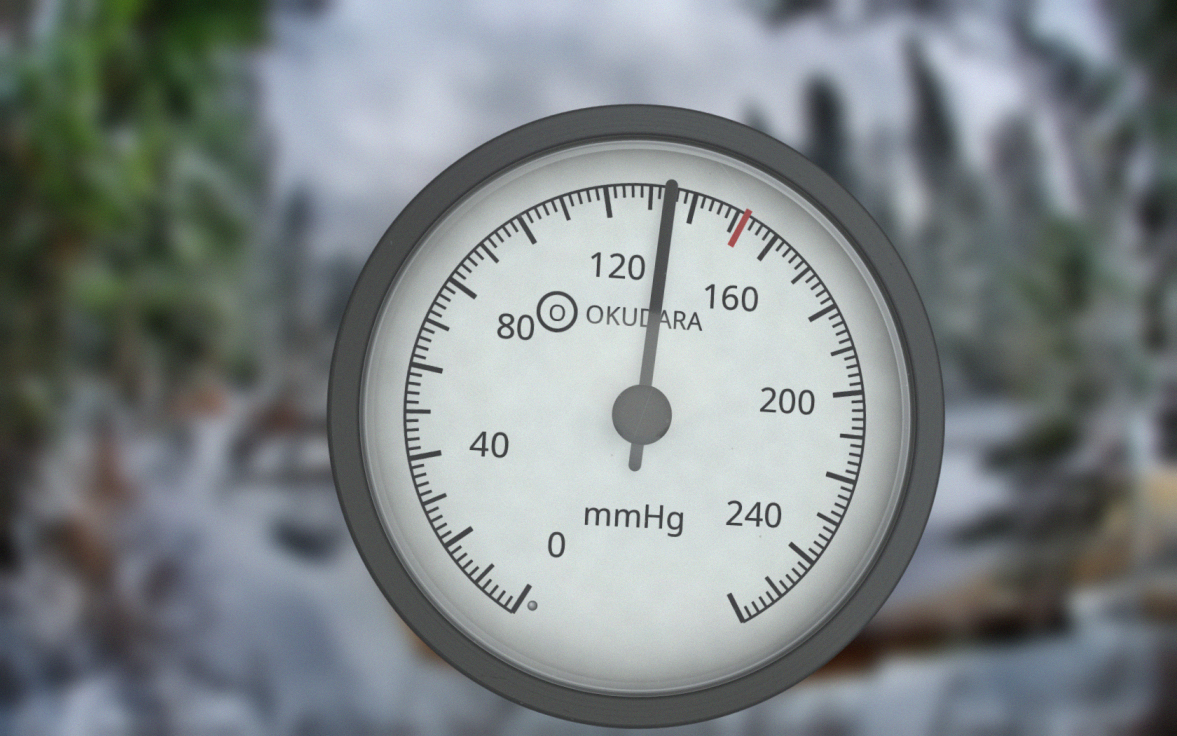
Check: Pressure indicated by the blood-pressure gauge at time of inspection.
134 mmHg
